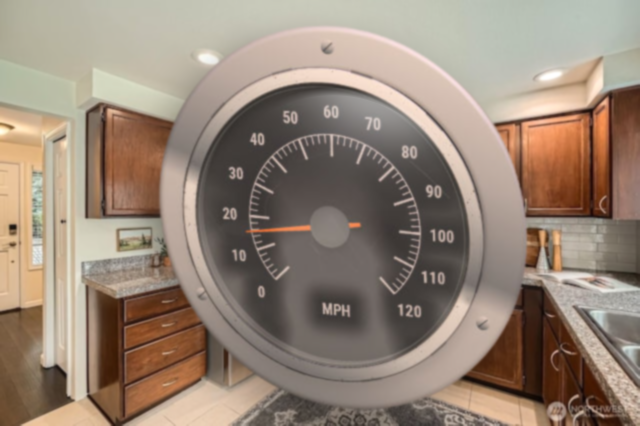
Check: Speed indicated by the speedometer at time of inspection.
16 mph
